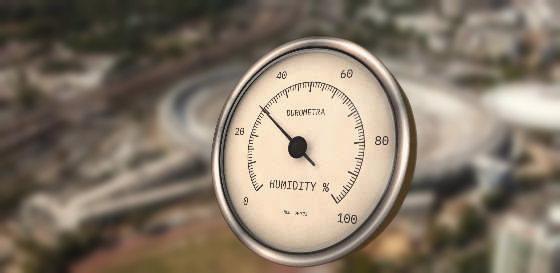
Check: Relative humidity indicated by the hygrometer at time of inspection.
30 %
